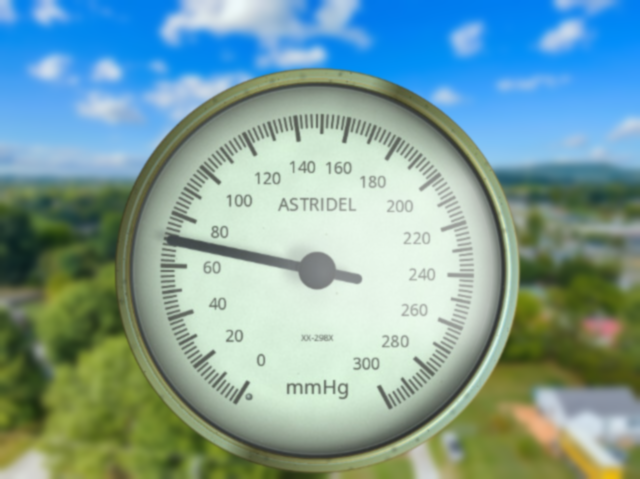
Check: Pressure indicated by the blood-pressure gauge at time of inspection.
70 mmHg
